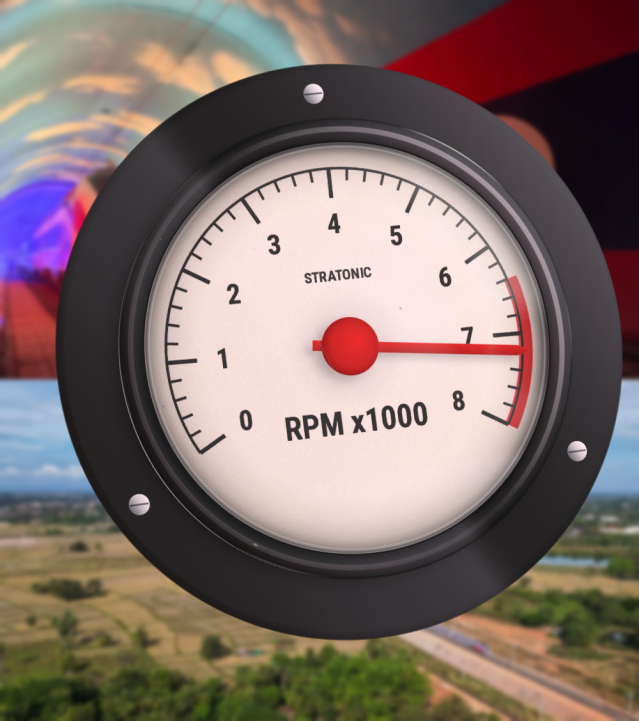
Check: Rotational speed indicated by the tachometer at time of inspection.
7200 rpm
